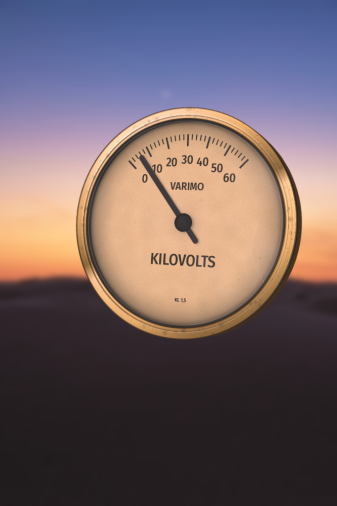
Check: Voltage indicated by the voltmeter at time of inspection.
6 kV
